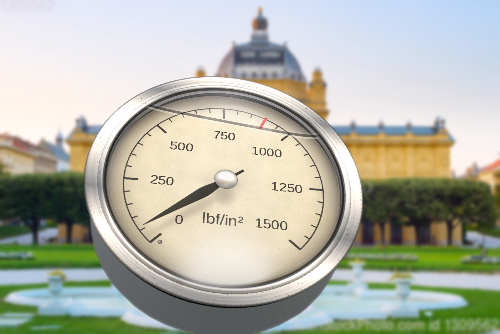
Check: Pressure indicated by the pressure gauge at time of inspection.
50 psi
